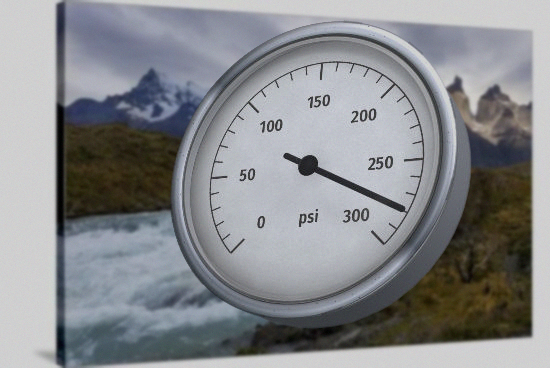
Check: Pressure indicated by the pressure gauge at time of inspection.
280 psi
